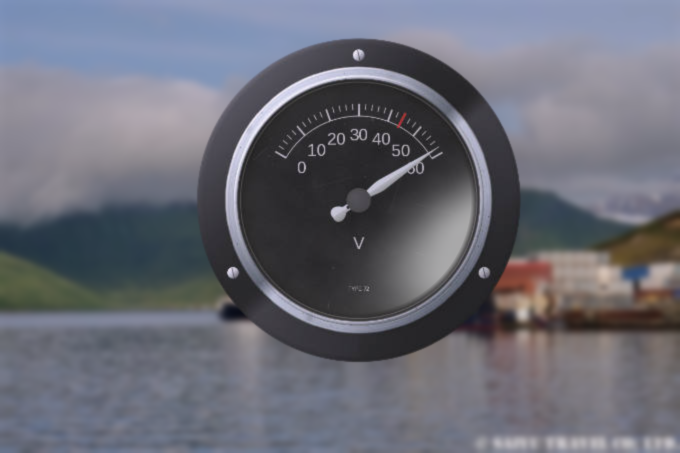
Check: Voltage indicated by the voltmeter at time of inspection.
58 V
